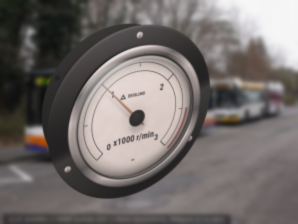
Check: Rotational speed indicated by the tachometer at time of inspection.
1000 rpm
